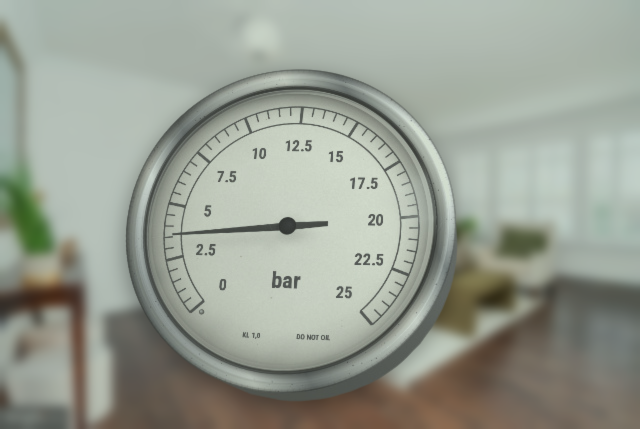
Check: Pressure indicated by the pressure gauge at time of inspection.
3.5 bar
